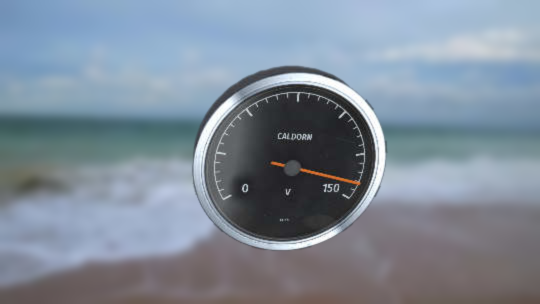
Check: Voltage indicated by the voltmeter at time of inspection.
140 V
